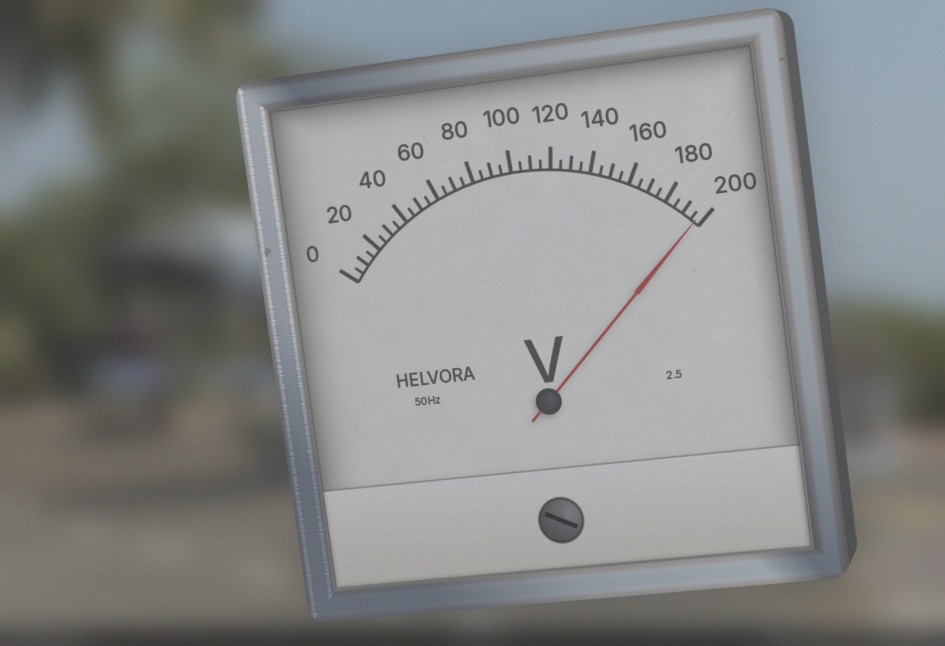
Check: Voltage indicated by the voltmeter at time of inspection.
197.5 V
